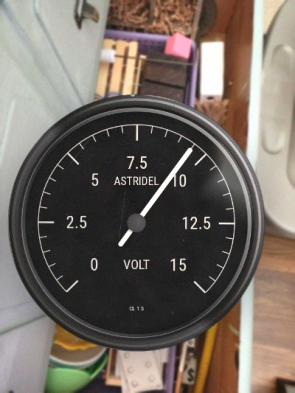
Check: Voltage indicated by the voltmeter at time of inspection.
9.5 V
